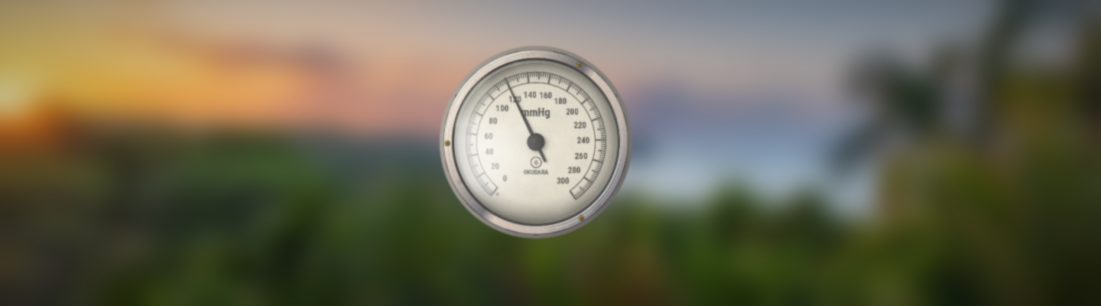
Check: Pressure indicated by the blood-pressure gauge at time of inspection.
120 mmHg
